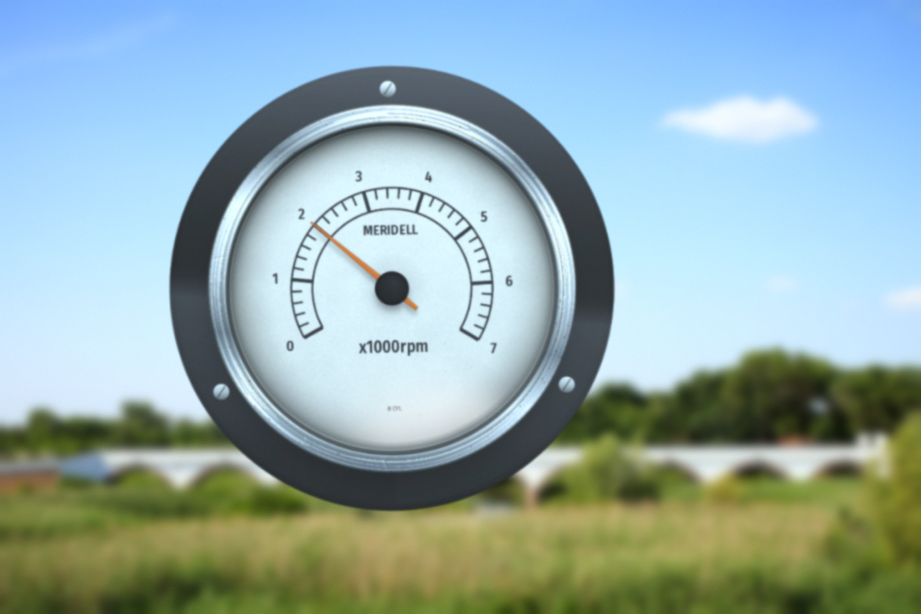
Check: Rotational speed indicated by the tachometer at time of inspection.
2000 rpm
